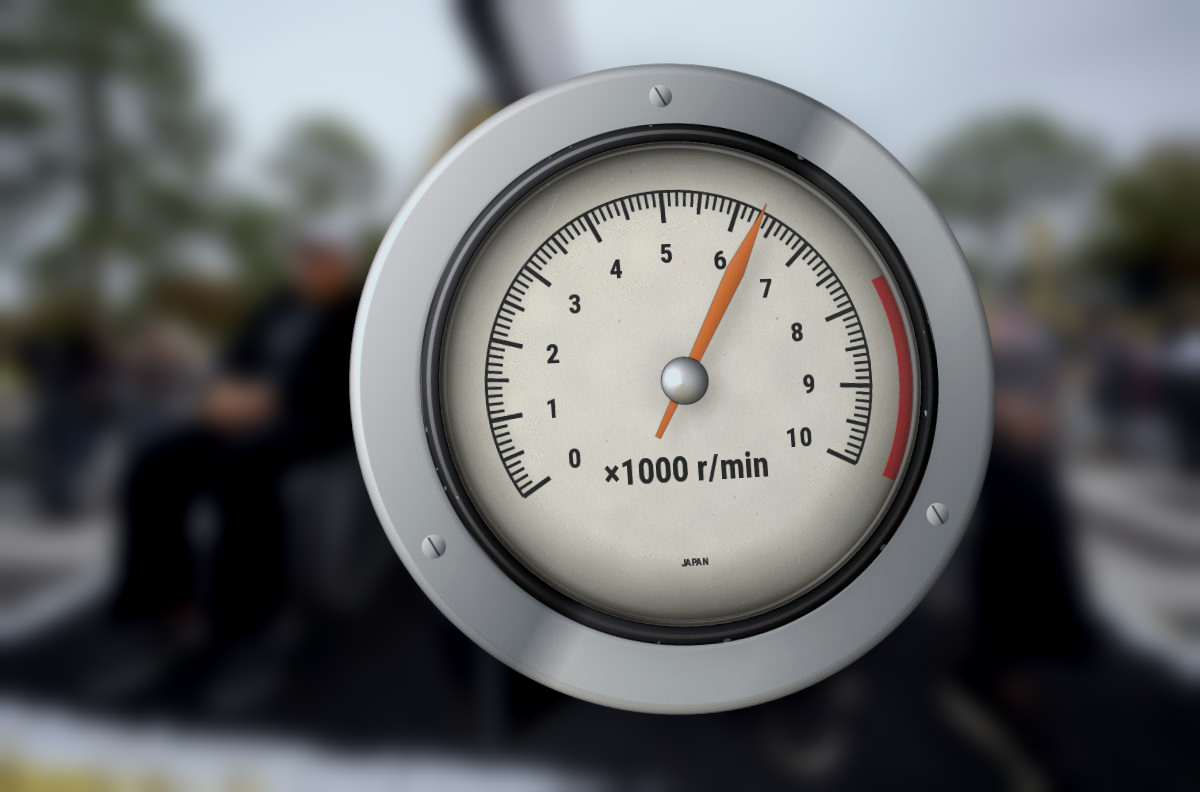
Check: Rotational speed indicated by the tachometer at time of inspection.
6300 rpm
